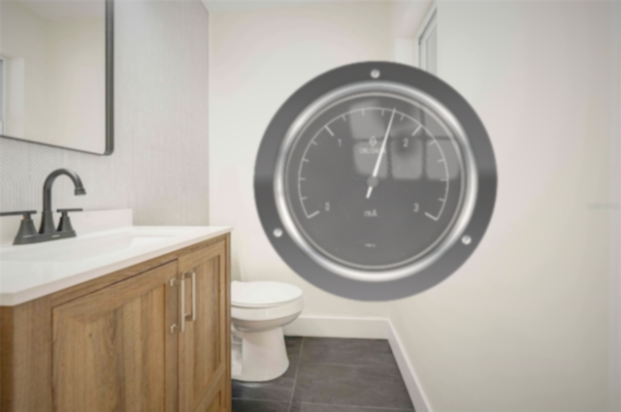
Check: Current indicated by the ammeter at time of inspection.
1.7 mA
